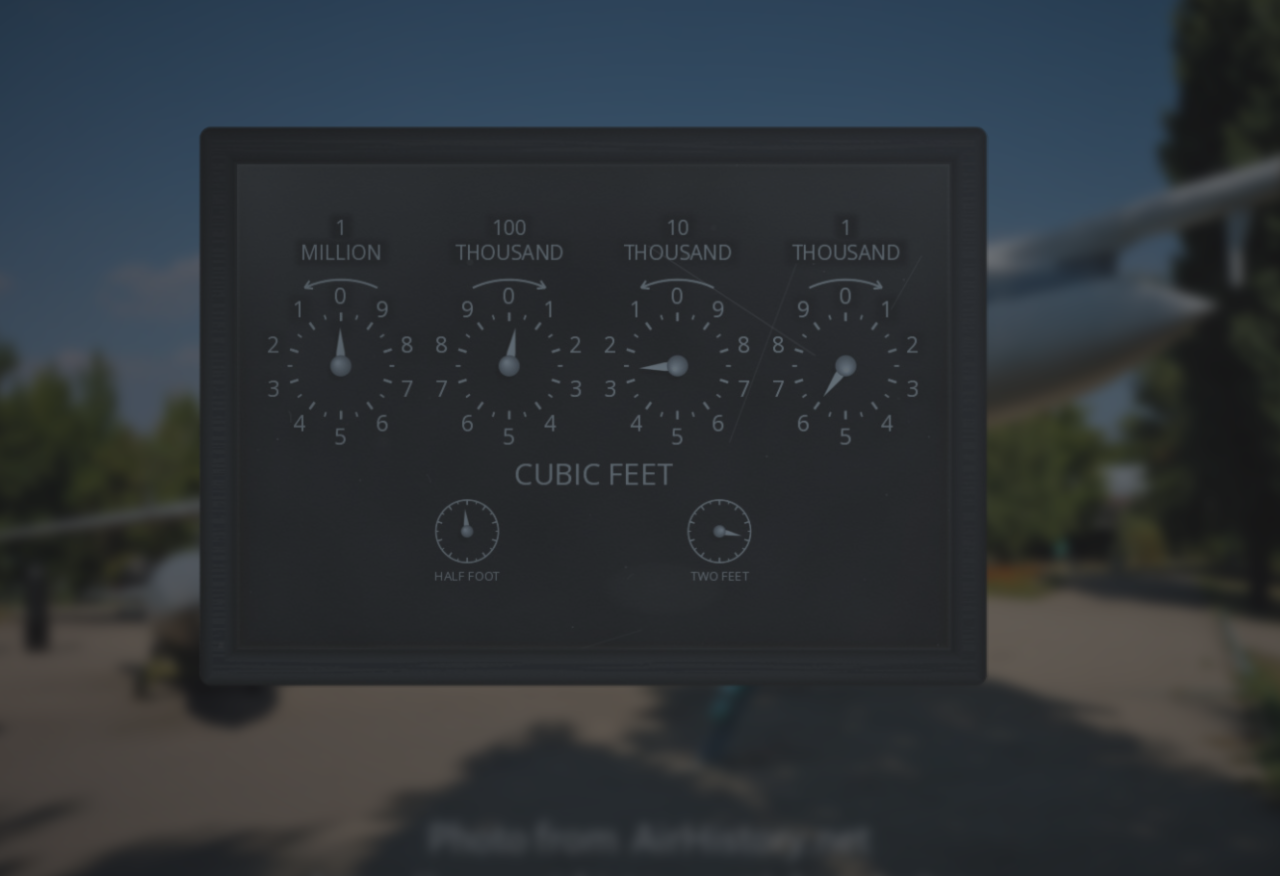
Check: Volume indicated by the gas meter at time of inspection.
2600 ft³
